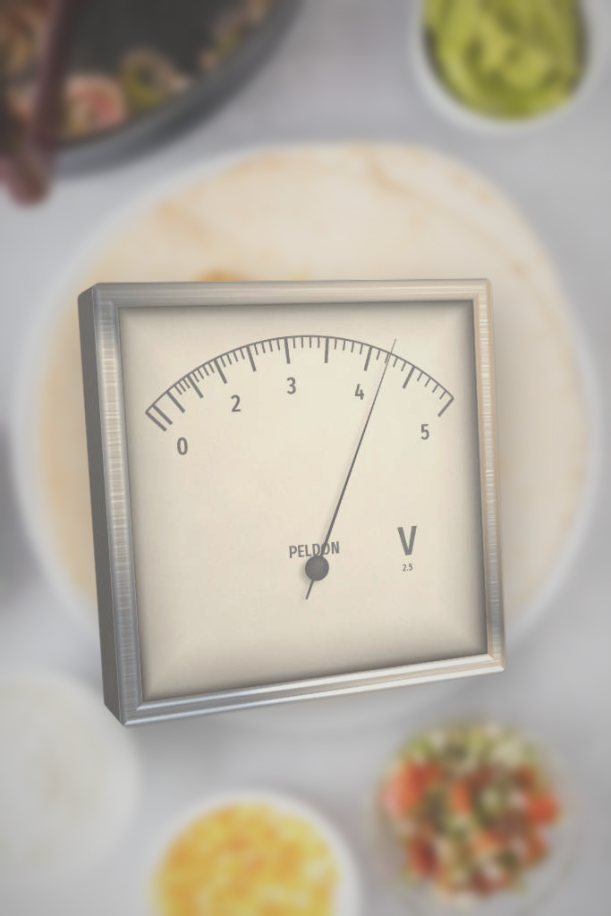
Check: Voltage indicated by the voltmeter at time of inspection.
4.2 V
